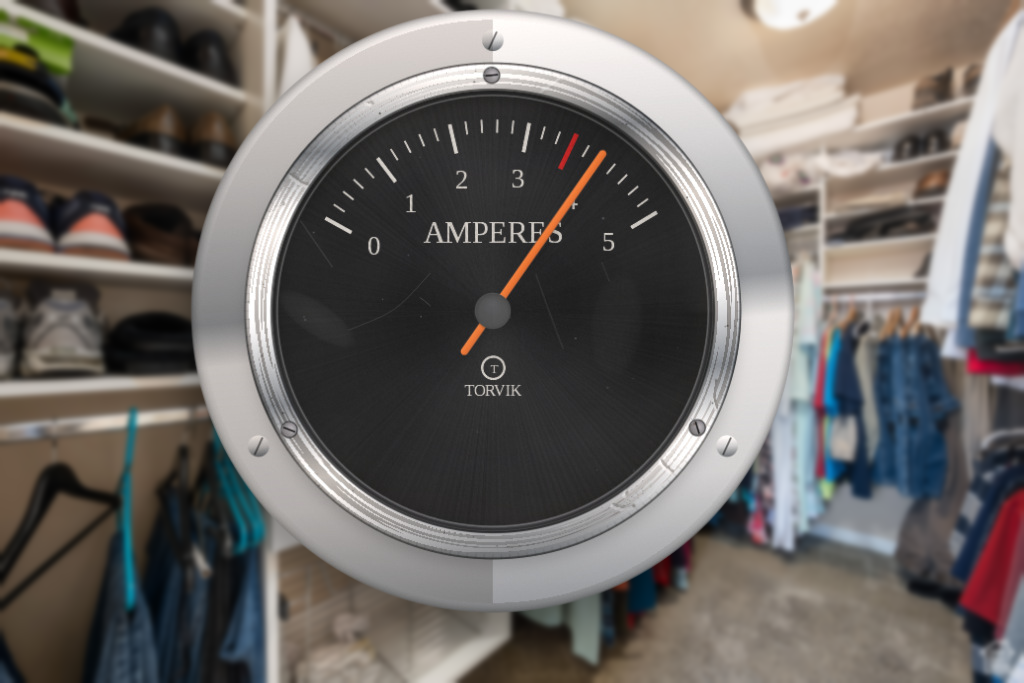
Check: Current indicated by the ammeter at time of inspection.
4 A
